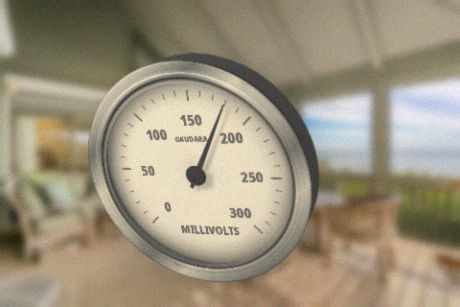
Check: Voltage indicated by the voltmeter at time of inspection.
180 mV
